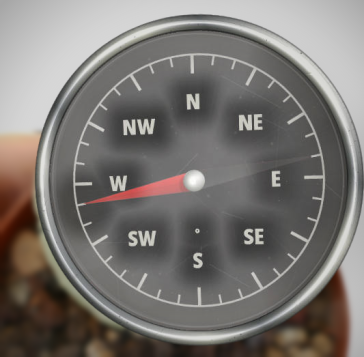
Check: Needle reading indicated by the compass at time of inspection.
260 °
